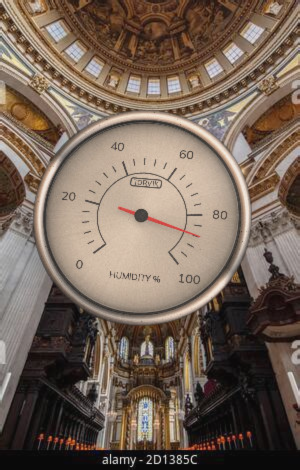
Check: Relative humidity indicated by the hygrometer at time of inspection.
88 %
